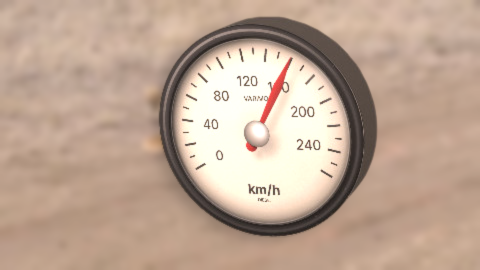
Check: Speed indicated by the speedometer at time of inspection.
160 km/h
